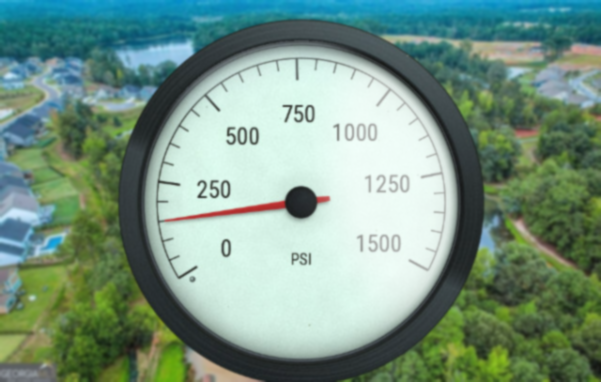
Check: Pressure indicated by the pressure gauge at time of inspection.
150 psi
